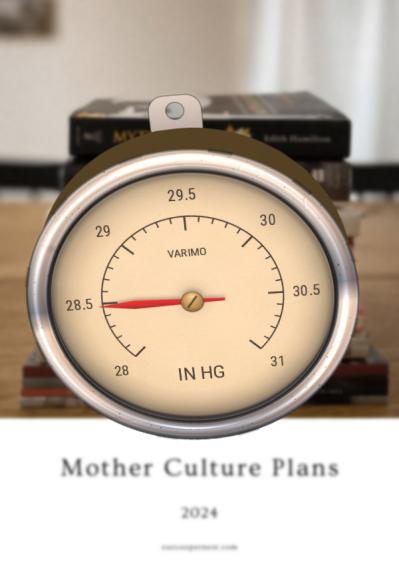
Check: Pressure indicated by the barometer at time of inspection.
28.5 inHg
